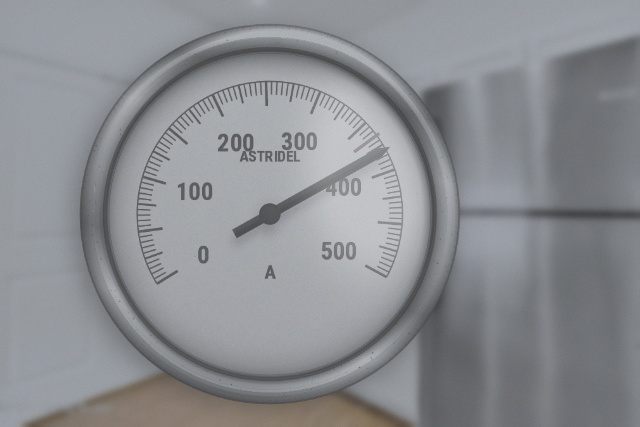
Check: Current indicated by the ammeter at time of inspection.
380 A
